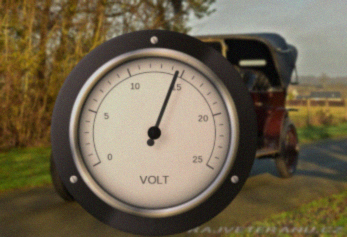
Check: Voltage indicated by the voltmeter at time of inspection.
14.5 V
